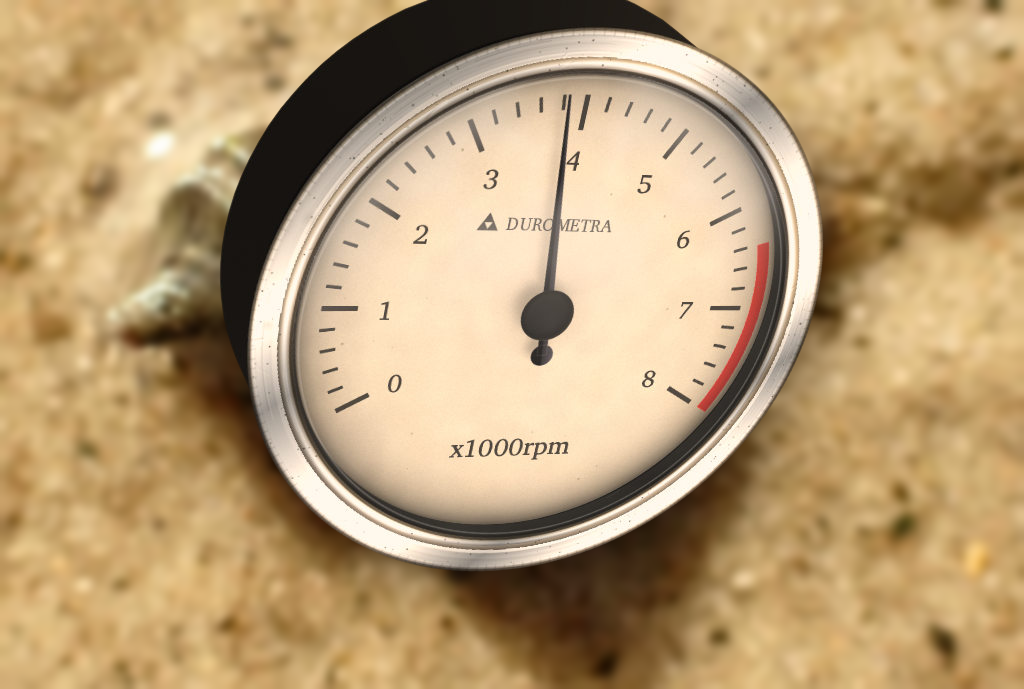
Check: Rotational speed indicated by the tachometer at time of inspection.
3800 rpm
